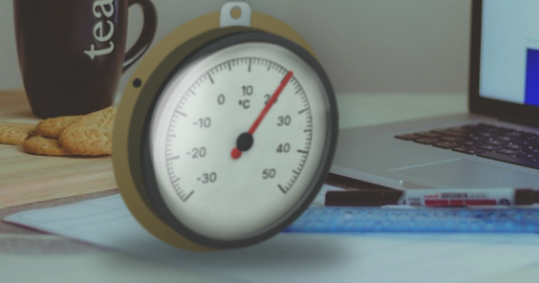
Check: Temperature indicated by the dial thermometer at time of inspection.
20 °C
